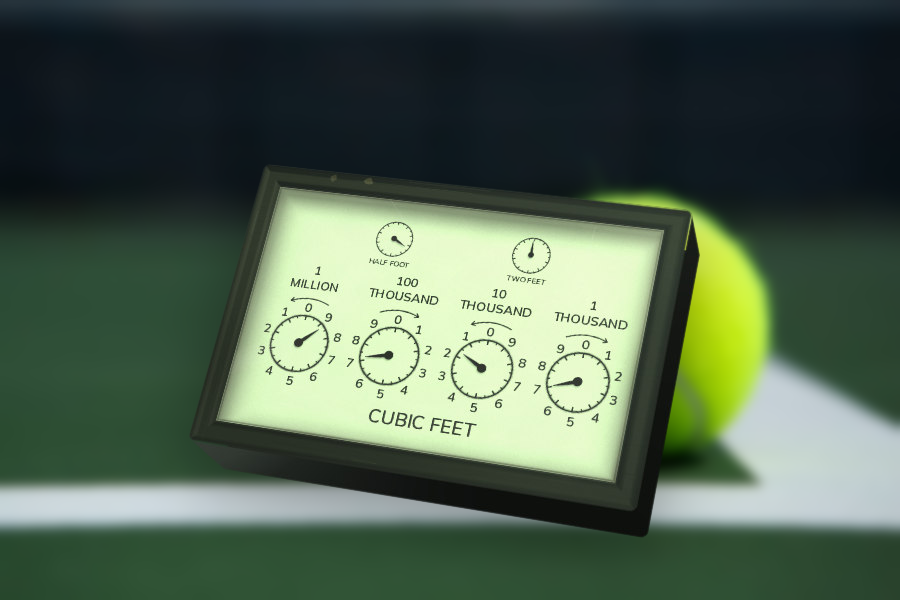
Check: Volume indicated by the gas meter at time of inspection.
871700 ft³
